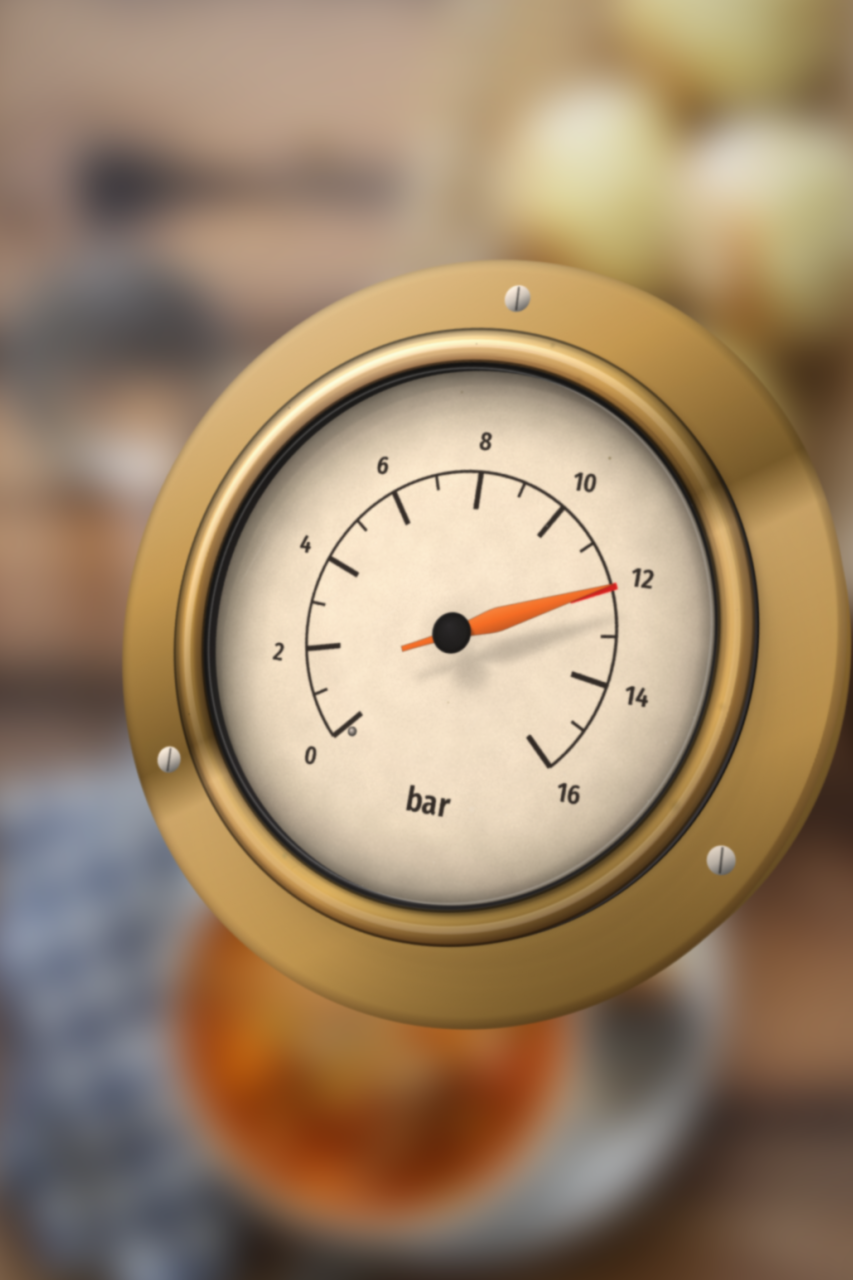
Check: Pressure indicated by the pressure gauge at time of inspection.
12 bar
